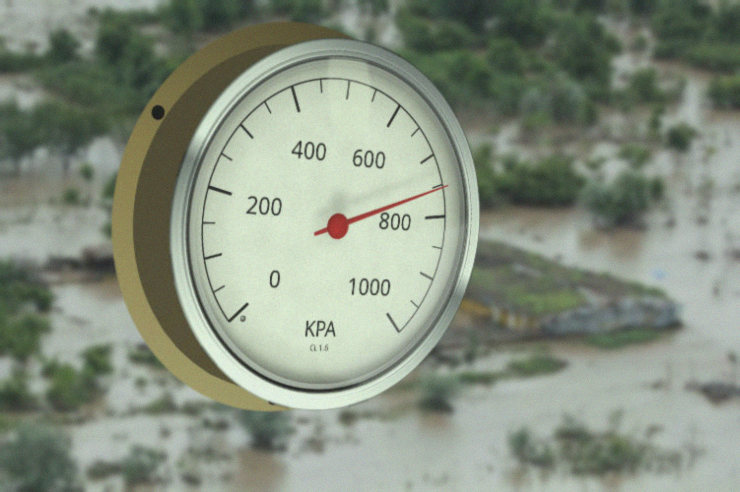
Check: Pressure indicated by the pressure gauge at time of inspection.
750 kPa
